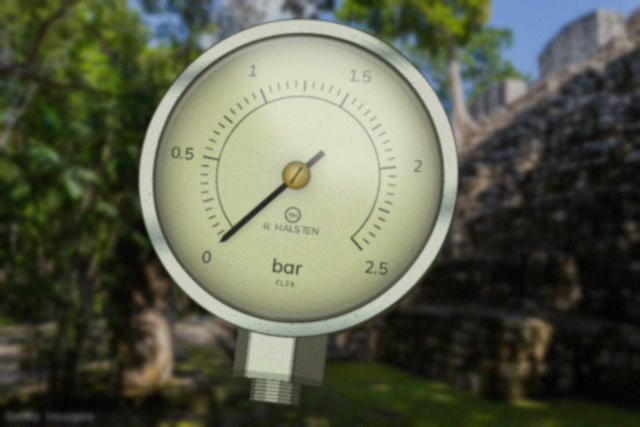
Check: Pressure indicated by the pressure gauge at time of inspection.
0 bar
